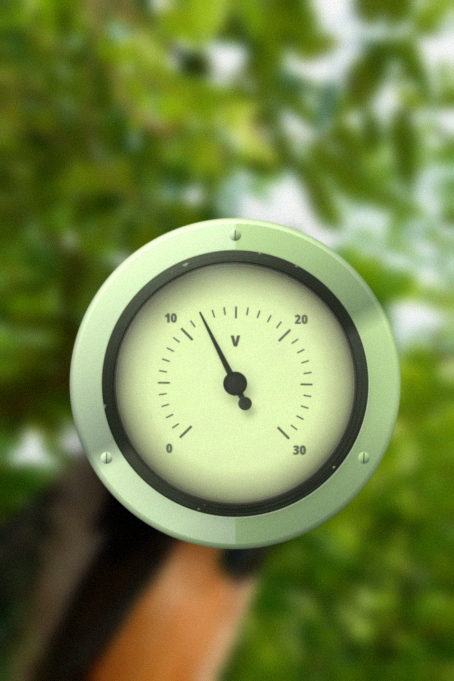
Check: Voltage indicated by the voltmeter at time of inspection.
12 V
